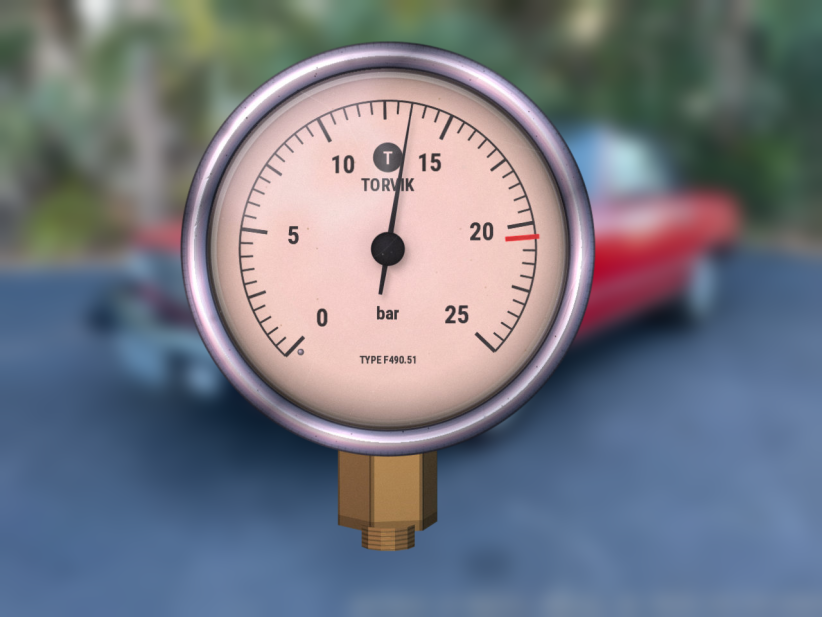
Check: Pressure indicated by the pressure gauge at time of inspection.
13.5 bar
